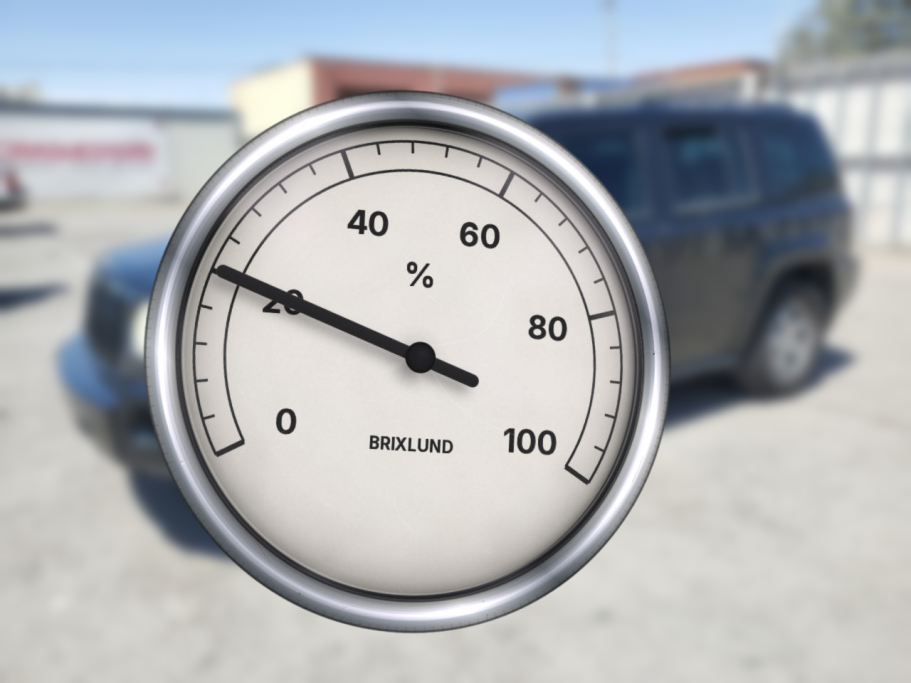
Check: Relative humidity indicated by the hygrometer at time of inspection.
20 %
